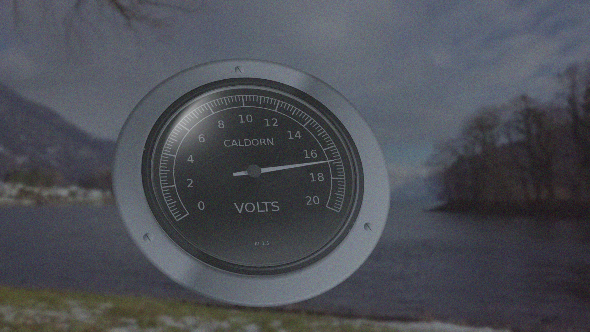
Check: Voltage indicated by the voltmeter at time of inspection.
17 V
